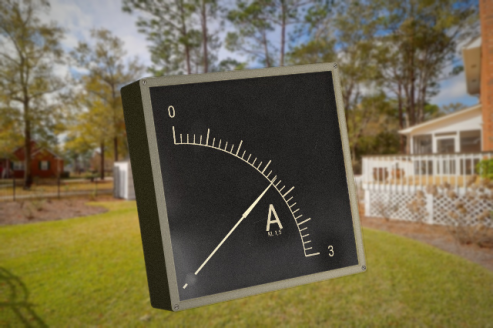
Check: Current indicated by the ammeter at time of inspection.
1.7 A
